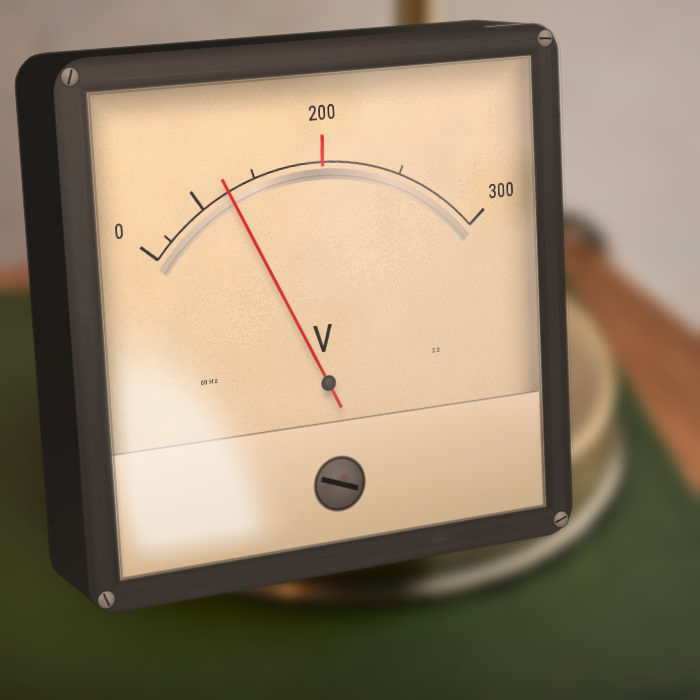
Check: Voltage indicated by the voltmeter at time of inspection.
125 V
